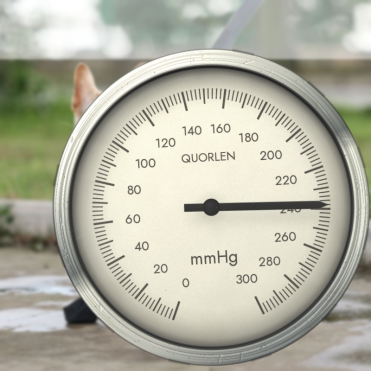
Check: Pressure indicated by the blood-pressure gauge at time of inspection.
238 mmHg
